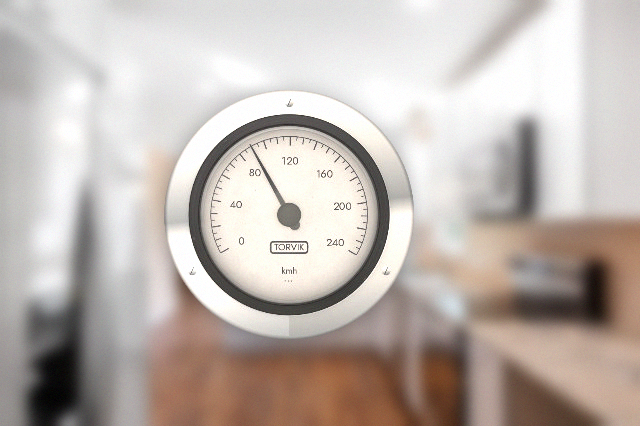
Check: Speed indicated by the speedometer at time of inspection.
90 km/h
